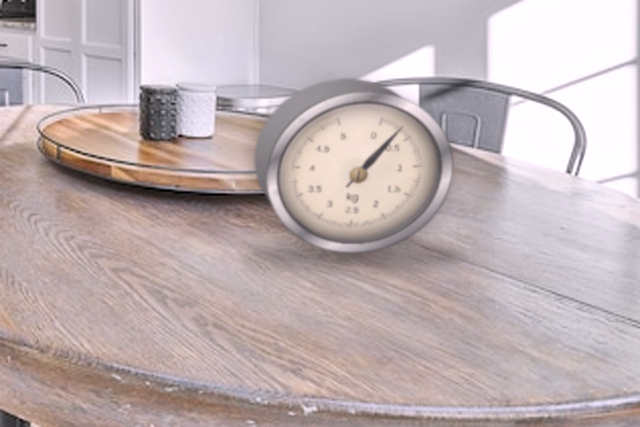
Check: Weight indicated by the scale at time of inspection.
0.25 kg
